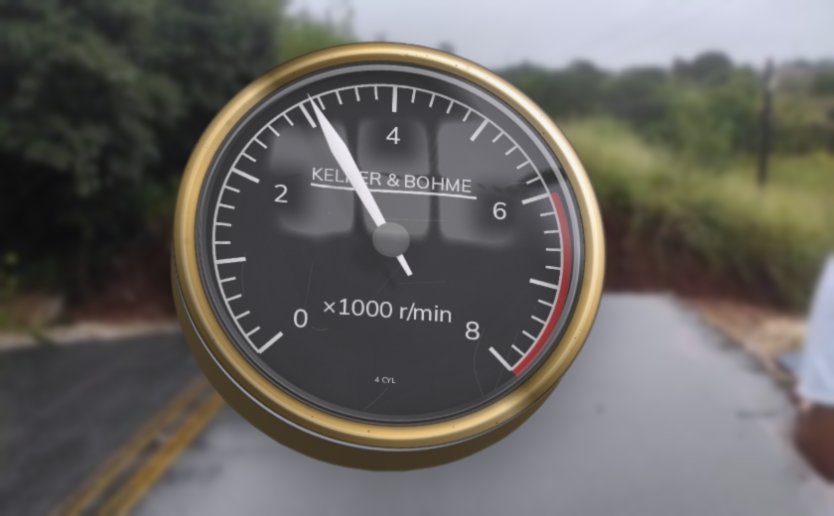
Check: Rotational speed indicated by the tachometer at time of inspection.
3100 rpm
